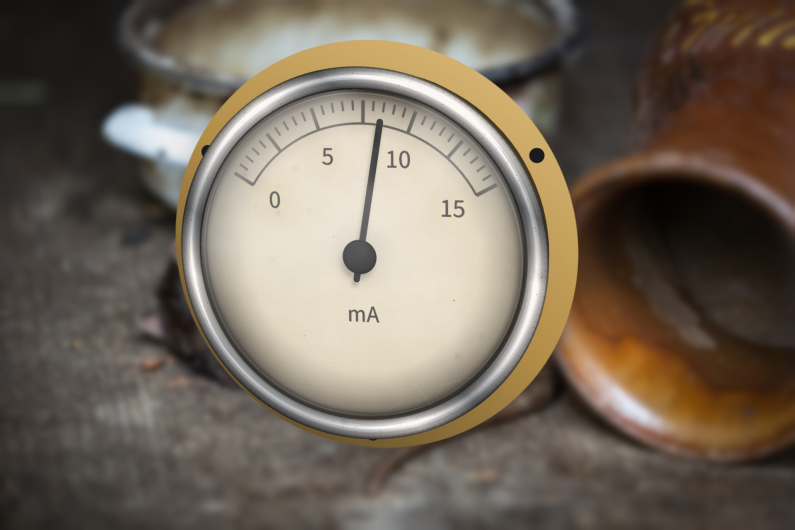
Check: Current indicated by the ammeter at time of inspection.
8.5 mA
